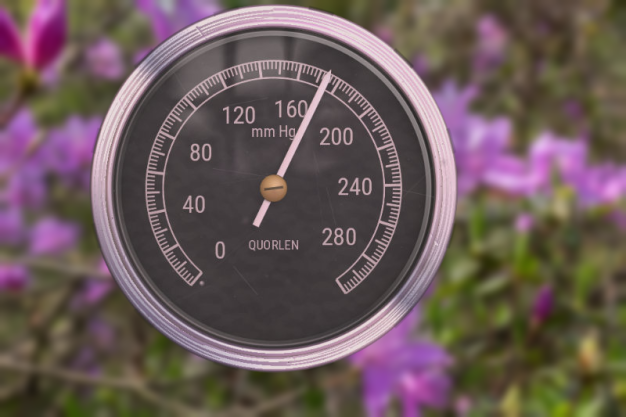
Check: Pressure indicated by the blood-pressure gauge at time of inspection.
174 mmHg
